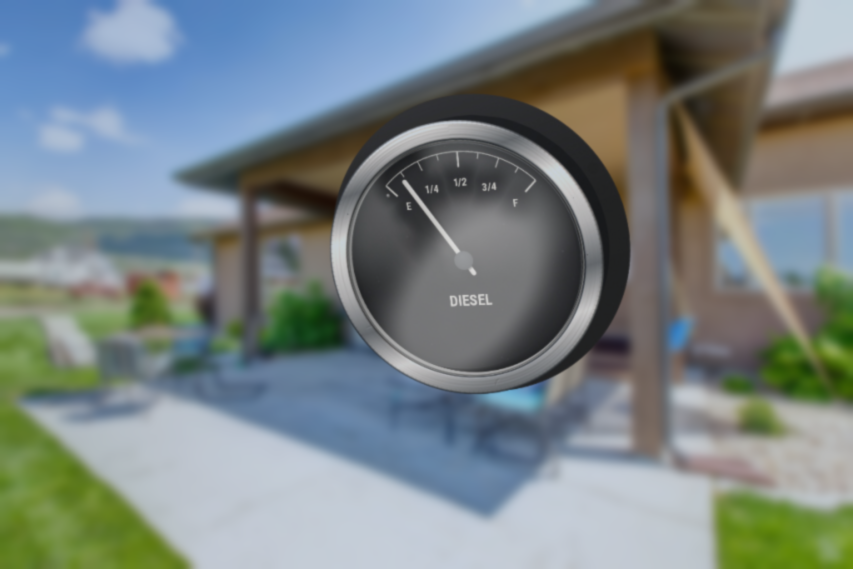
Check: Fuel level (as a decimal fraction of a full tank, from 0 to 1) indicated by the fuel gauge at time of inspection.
0.125
